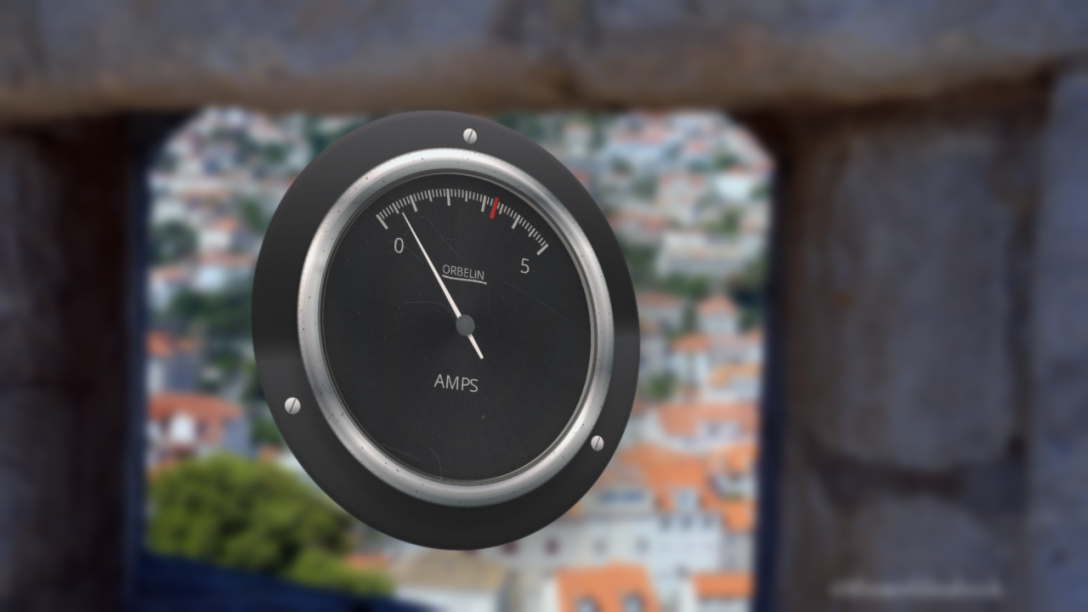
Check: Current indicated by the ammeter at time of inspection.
0.5 A
